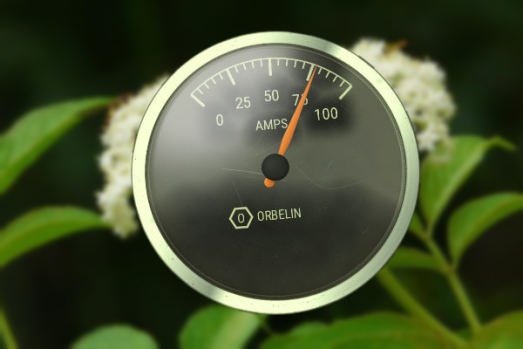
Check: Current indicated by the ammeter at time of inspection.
77.5 A
